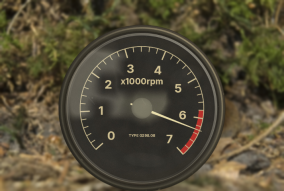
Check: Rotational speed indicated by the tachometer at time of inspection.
6300 rpm
